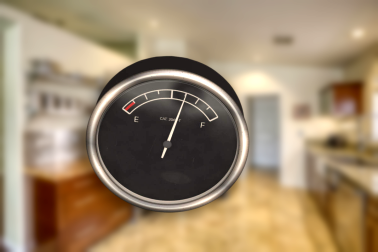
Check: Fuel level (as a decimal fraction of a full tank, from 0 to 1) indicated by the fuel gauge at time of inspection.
0.625
